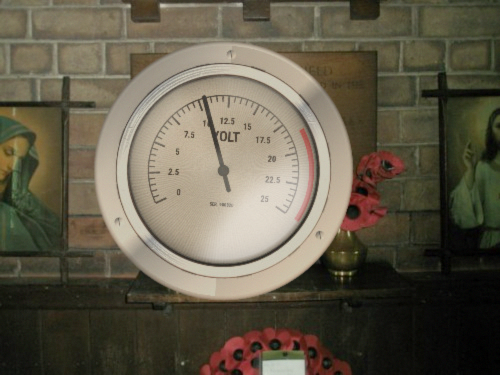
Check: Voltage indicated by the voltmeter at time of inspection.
10.5 V
